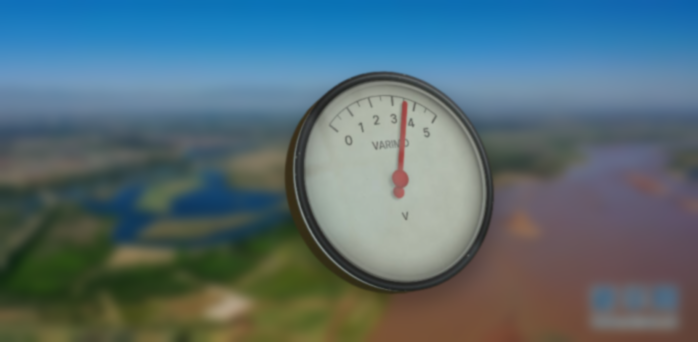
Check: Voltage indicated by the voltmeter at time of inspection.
3.5 V
